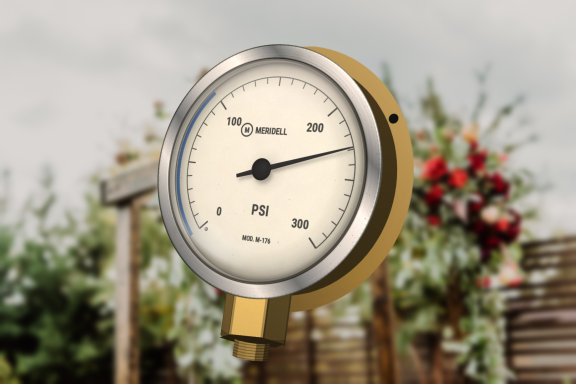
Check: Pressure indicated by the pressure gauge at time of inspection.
230 psi
